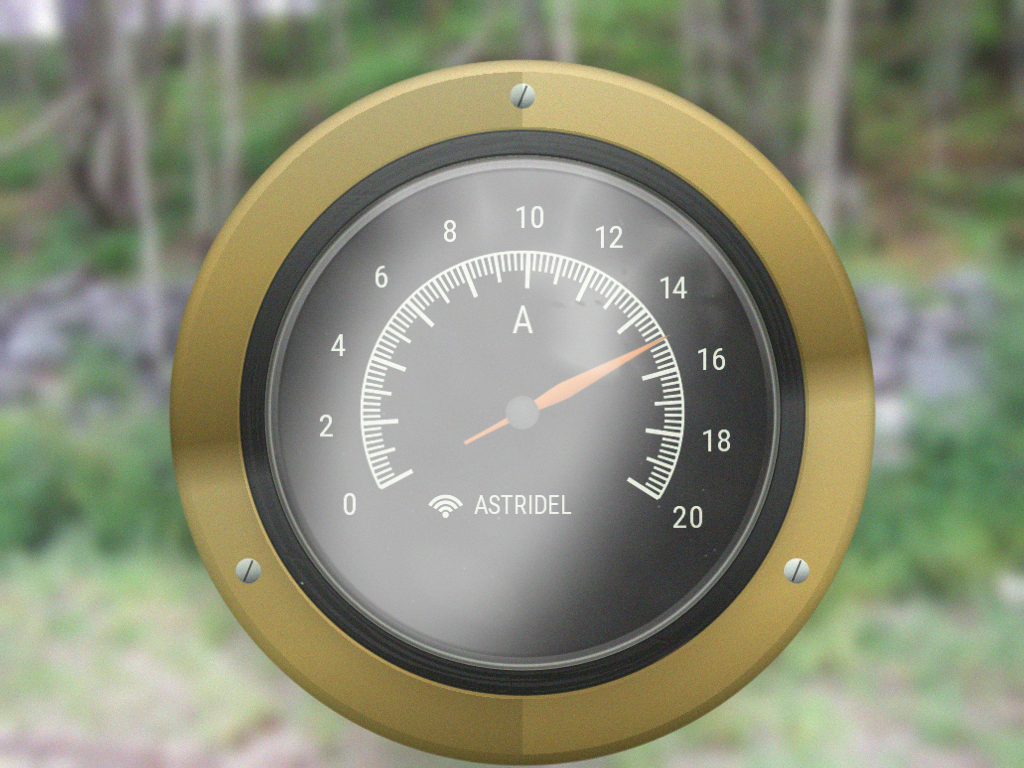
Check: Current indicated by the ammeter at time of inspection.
15 A
